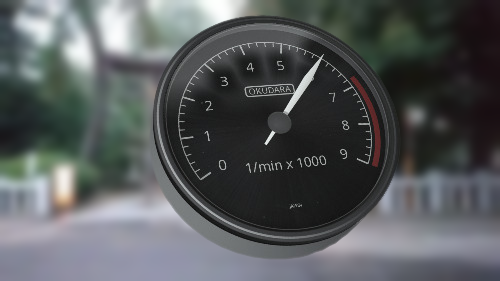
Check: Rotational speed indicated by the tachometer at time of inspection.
6000 rpm
